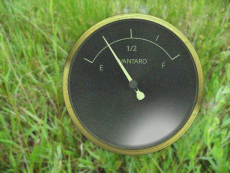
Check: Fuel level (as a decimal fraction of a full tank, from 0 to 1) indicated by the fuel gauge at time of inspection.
0.25
